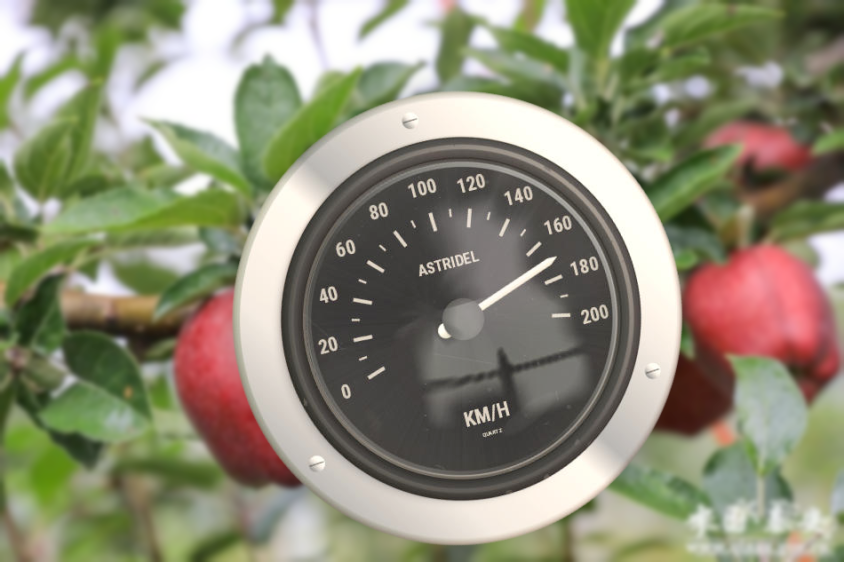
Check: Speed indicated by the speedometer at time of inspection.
170 km/h
